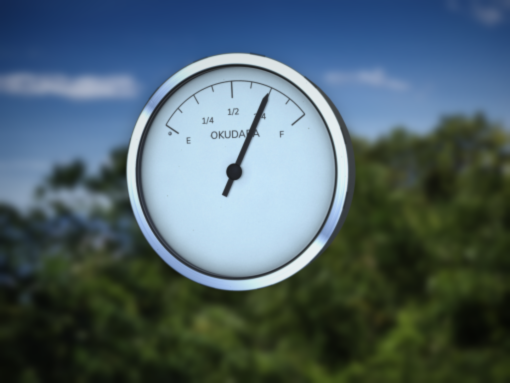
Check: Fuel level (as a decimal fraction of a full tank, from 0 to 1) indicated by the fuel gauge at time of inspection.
0.75
